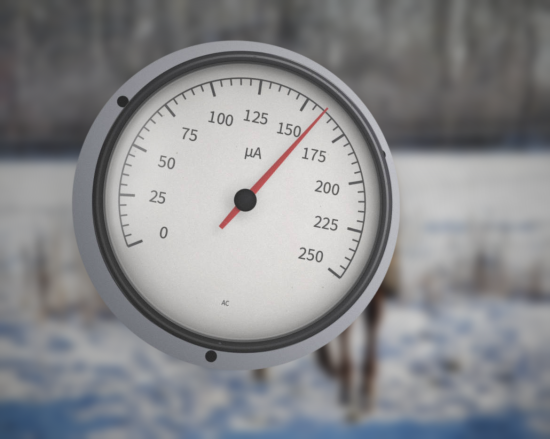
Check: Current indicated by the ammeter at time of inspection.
160 µA
